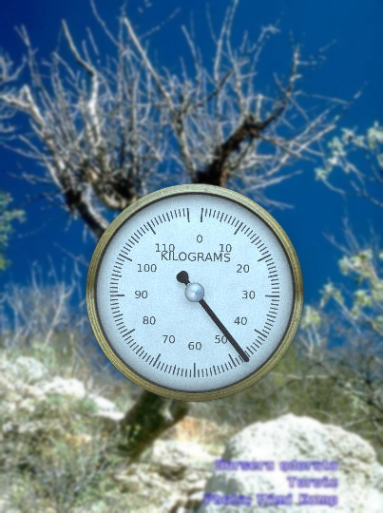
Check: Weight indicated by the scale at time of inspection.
47 kg
